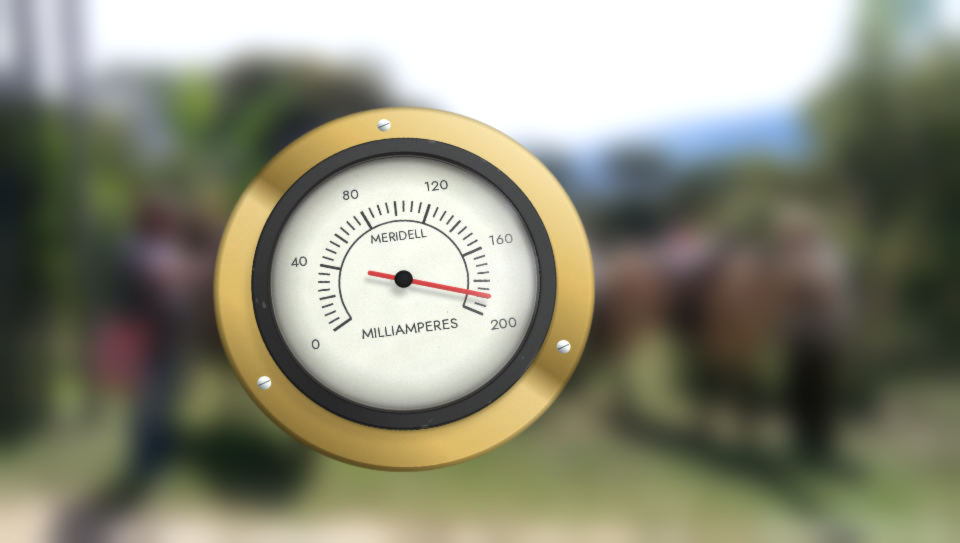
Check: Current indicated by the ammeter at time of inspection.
190 mA
